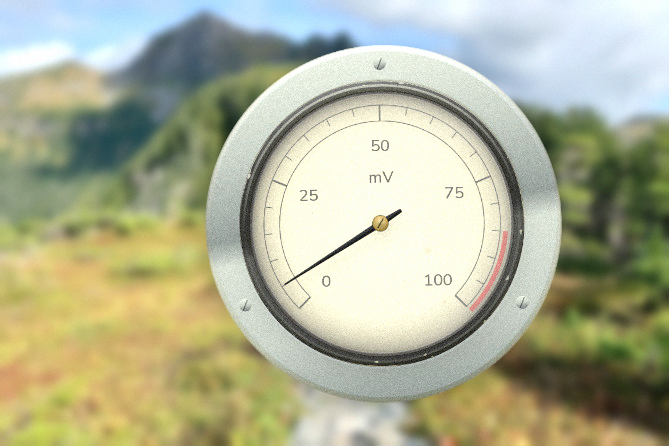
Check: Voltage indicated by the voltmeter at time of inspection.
5 mV
